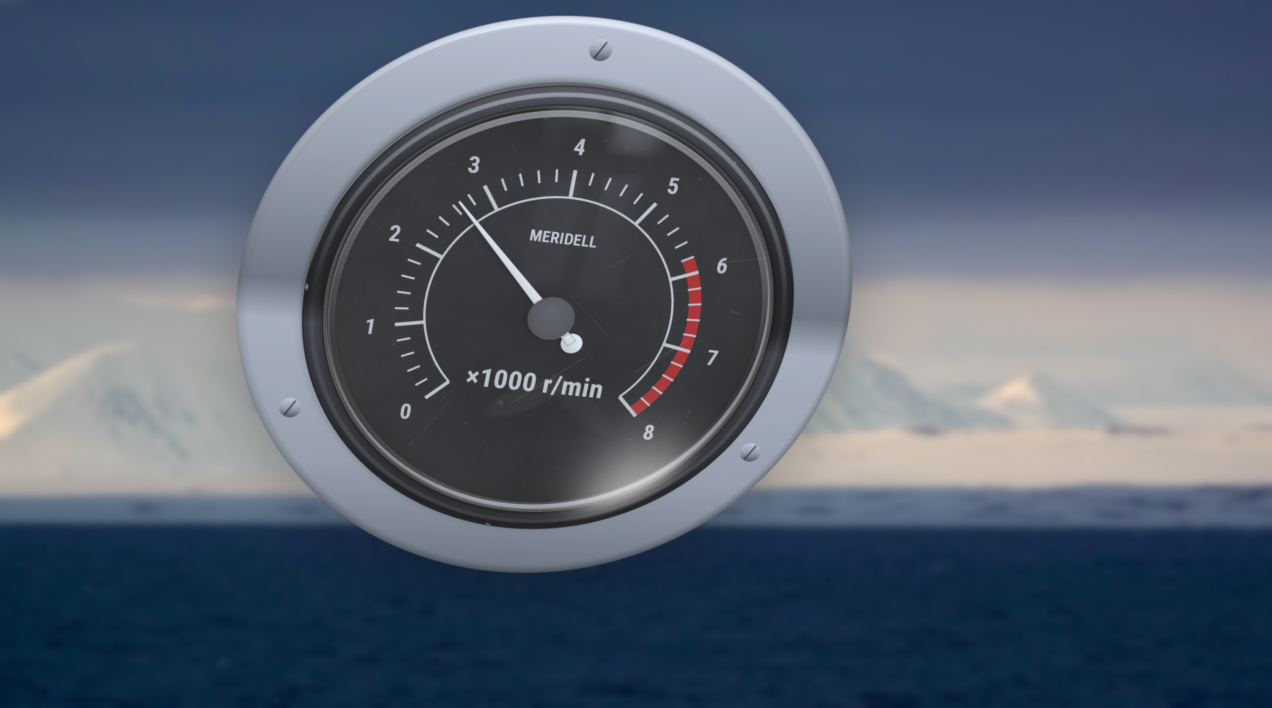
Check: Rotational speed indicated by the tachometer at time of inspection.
2700 rpm
